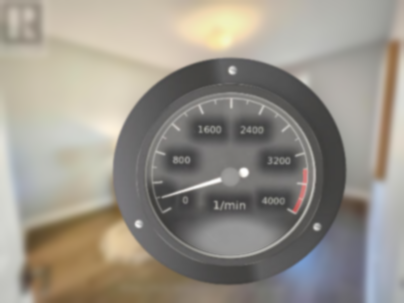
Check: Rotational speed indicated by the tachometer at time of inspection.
200 rpm
